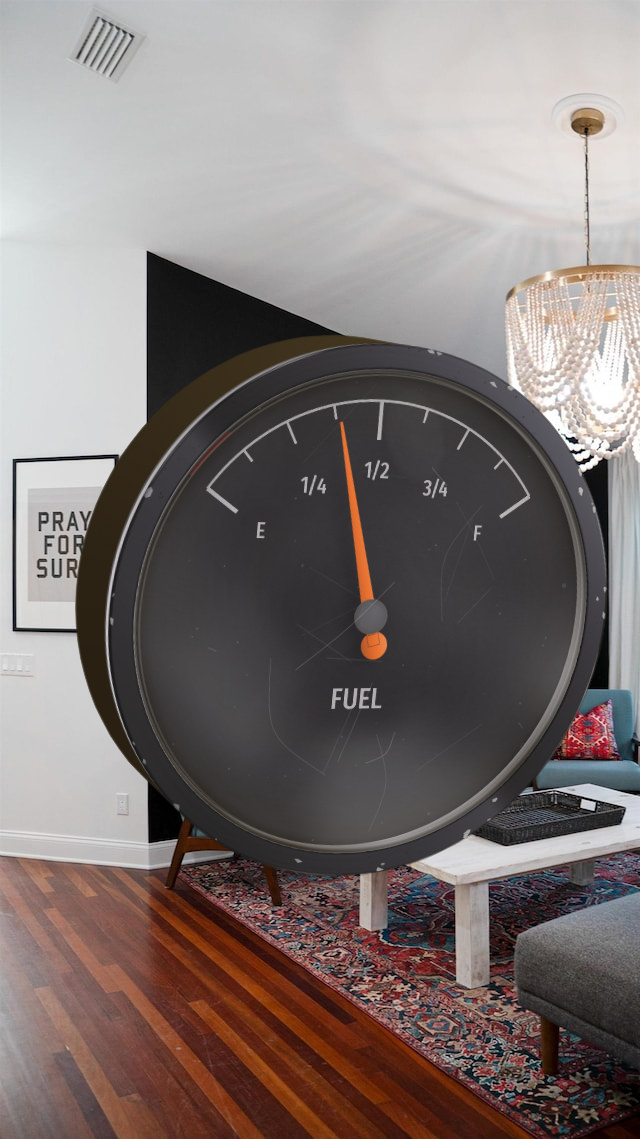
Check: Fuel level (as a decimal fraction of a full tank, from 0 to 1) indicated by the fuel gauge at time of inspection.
0.375
